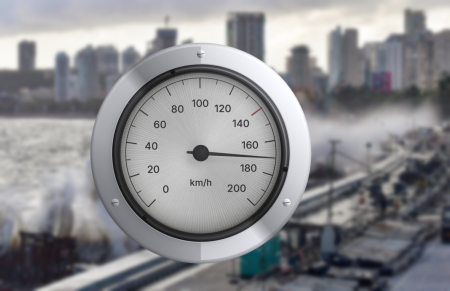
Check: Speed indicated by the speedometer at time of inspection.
170 km/h
